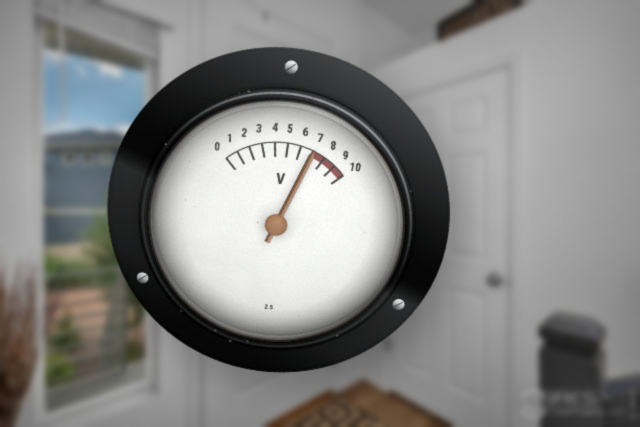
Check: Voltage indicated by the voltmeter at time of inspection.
7 V
